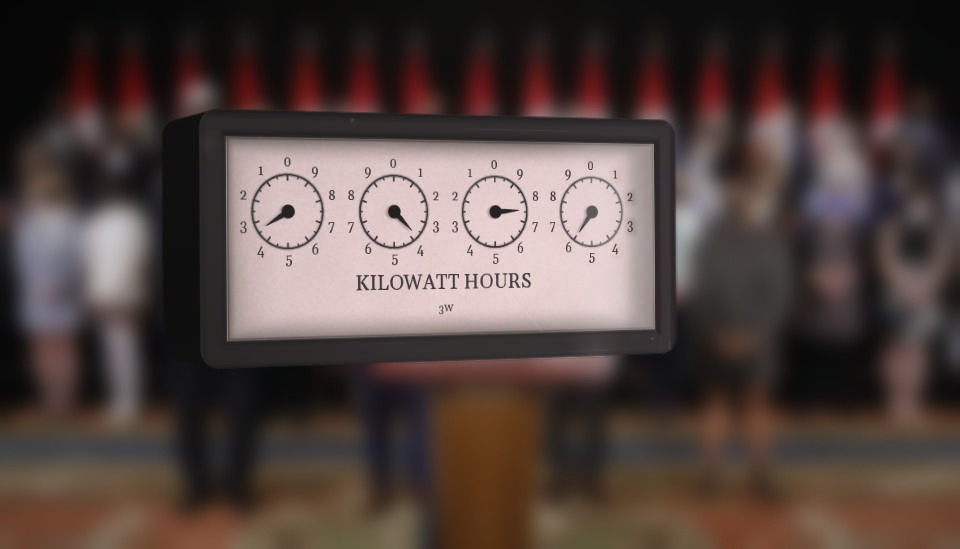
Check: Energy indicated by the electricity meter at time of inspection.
3376 kWh
